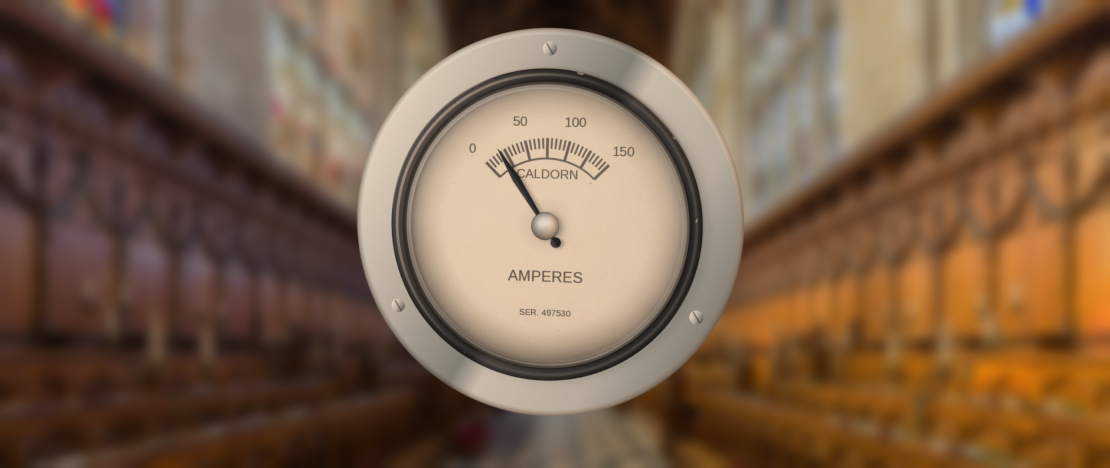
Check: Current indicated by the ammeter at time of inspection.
20 A
